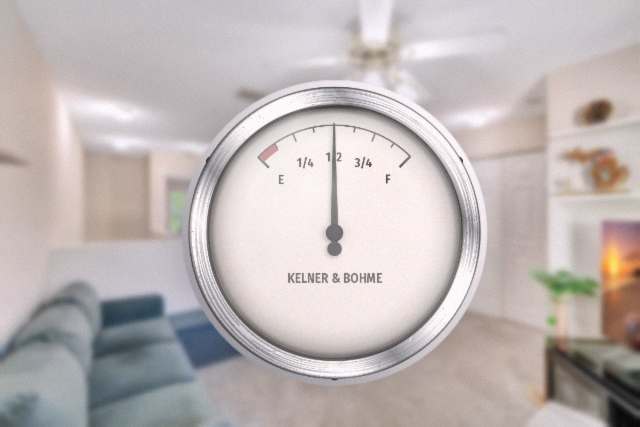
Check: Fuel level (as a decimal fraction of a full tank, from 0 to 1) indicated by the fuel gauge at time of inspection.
0.5
